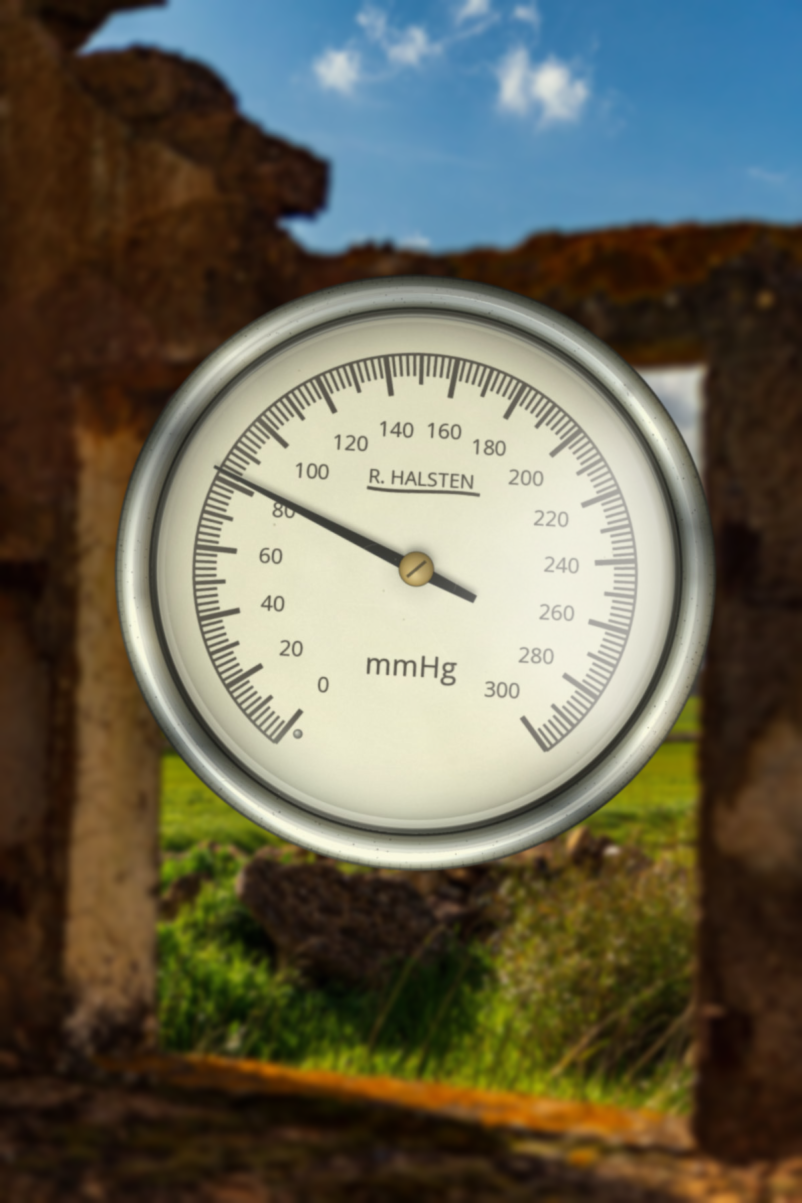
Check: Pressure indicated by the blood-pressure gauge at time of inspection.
82 mmHg
